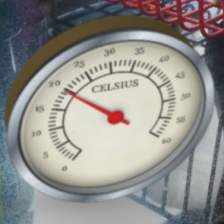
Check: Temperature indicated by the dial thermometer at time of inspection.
20 °C
